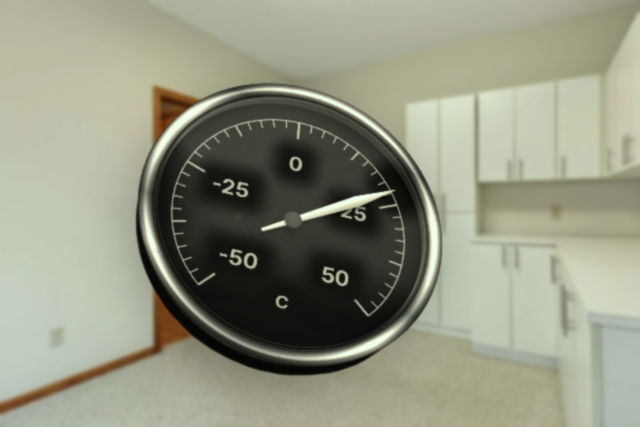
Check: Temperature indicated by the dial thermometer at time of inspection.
22.5 °C
